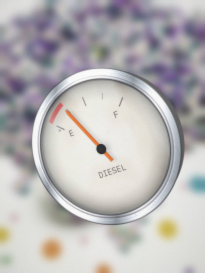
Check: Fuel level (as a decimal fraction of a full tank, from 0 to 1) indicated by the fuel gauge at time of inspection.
0.25
